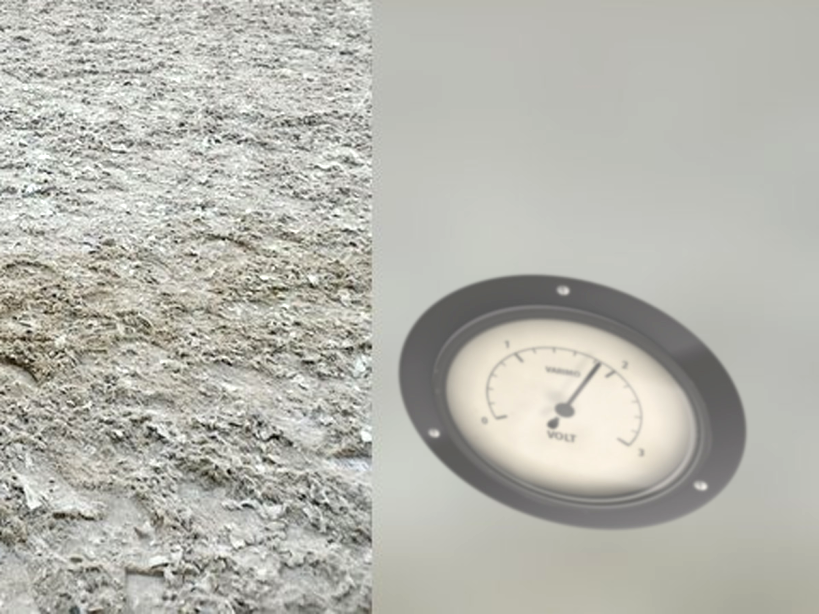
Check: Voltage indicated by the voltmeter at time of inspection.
1.8 V
